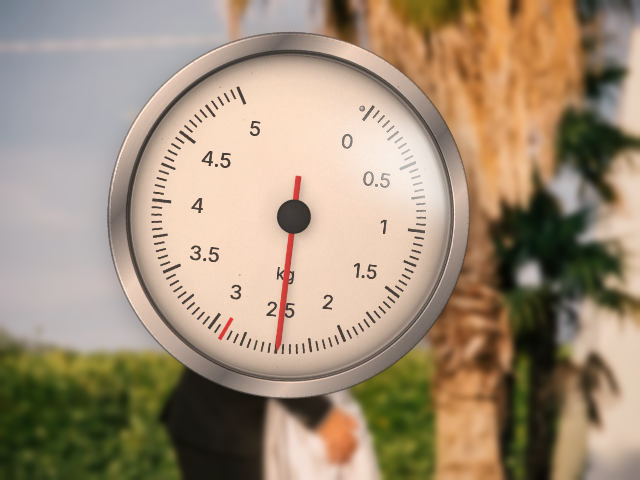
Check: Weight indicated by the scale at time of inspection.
2.5 kg
